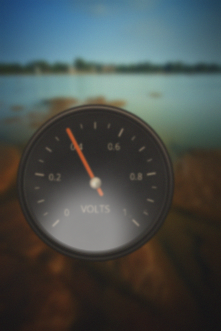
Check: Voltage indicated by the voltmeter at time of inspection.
0.4 V
